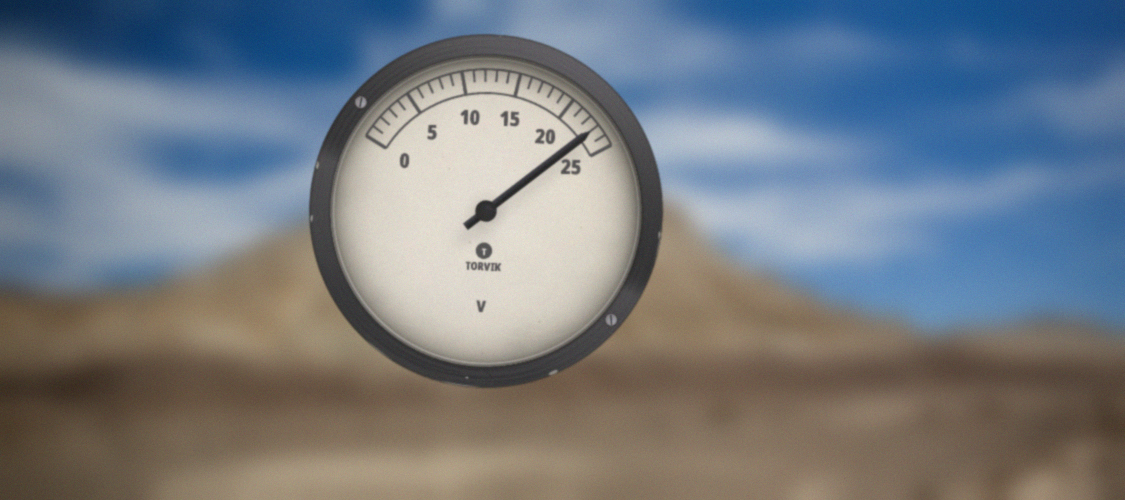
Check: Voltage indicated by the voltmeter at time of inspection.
23 V
